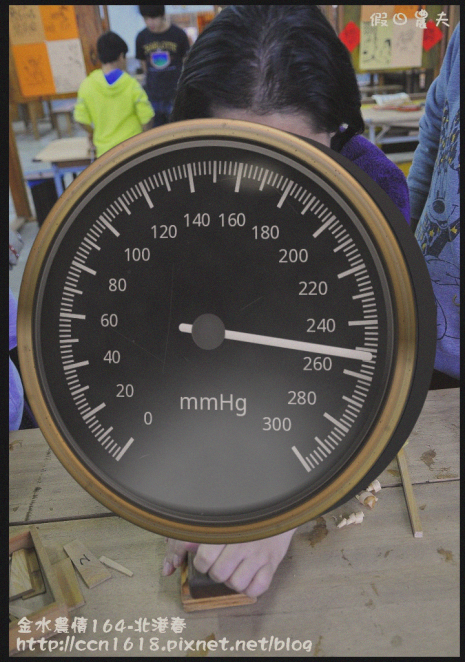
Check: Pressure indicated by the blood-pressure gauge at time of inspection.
252 mmHg
